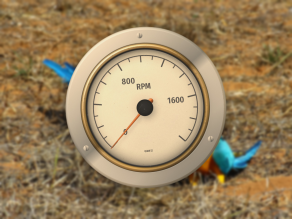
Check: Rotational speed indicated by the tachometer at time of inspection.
0 rpm
